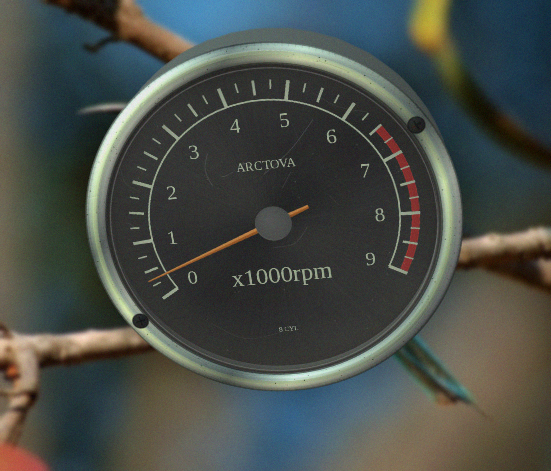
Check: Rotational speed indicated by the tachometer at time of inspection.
375 rpm
